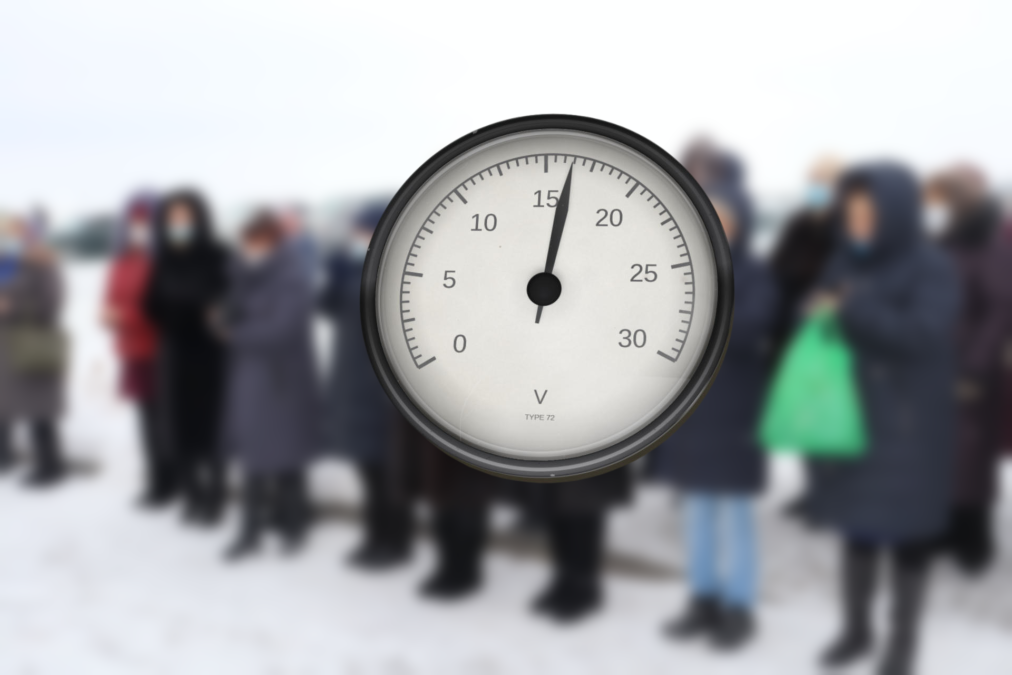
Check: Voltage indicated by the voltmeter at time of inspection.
16.5 V
